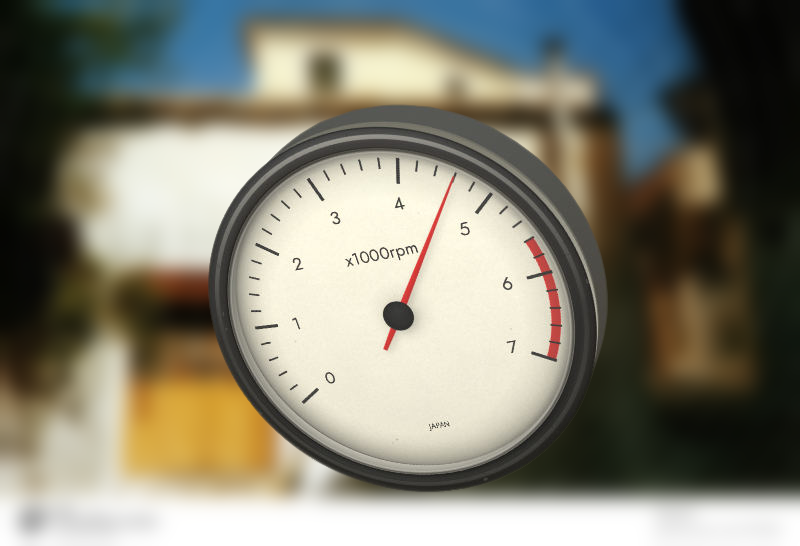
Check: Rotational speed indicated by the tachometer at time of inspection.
4600 rpm
